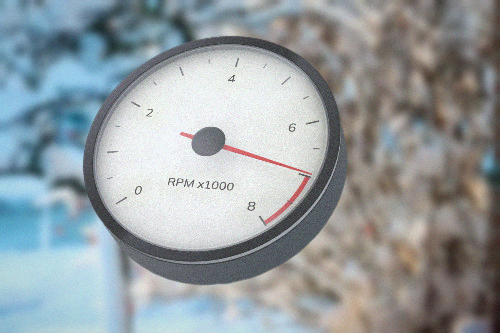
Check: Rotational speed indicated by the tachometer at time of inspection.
7000 rpm
